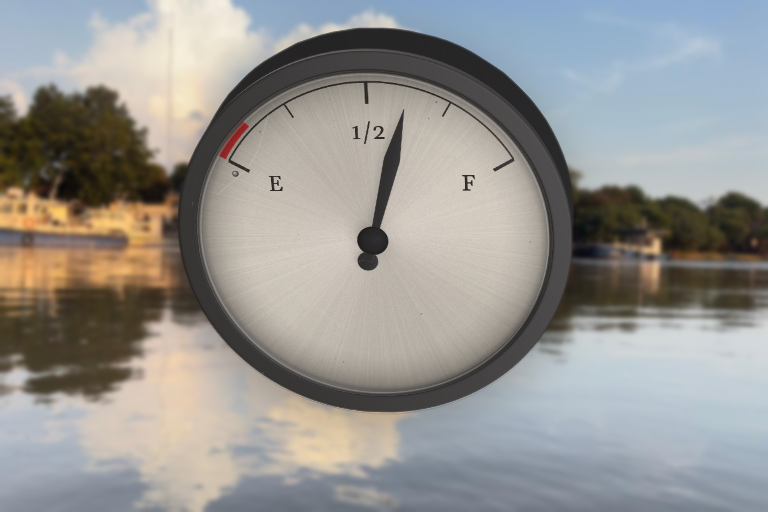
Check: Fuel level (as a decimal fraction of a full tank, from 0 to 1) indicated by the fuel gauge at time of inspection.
0.625
